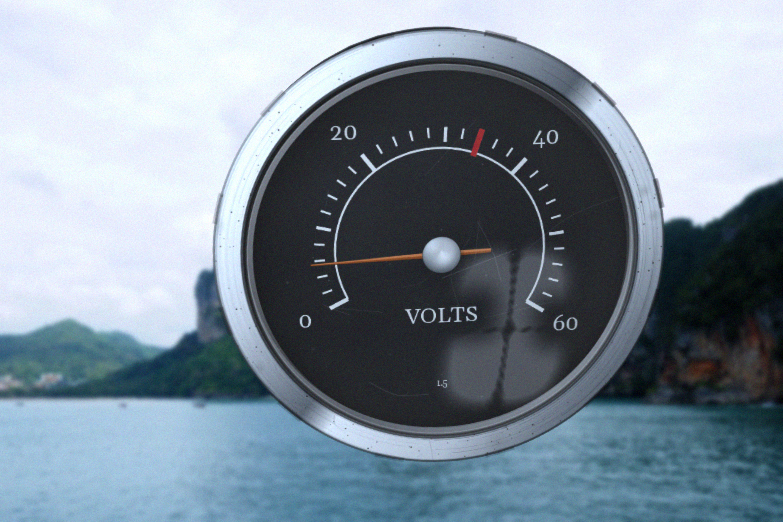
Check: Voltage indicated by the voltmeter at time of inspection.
6 V
